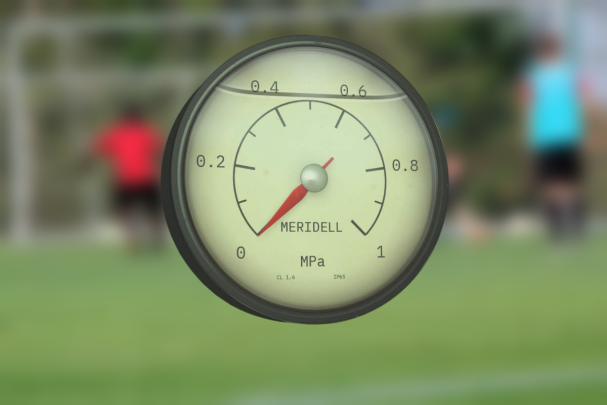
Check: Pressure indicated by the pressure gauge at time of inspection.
0 MPa
